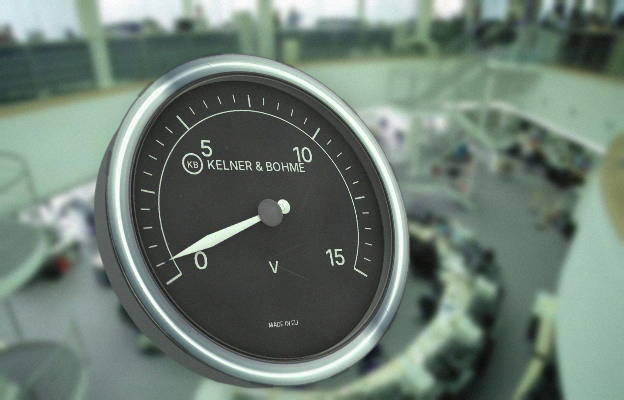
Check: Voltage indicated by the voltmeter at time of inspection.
0.5 V
